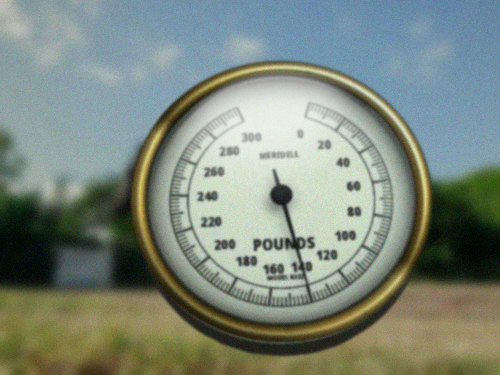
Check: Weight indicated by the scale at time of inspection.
140 lb
